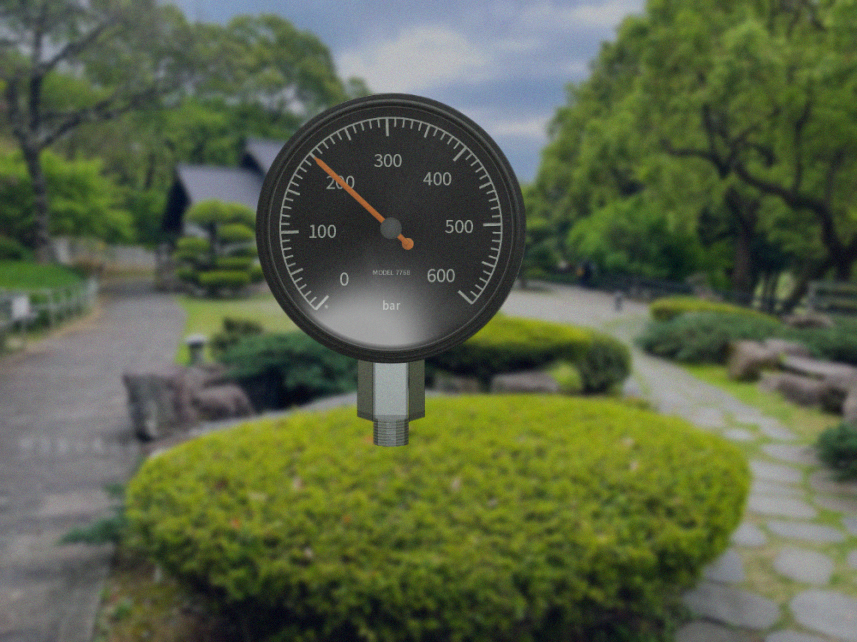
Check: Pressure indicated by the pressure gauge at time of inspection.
200 bar
